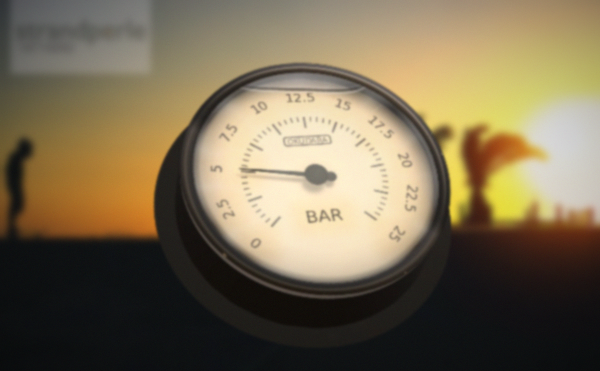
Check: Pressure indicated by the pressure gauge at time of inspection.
5 bar
